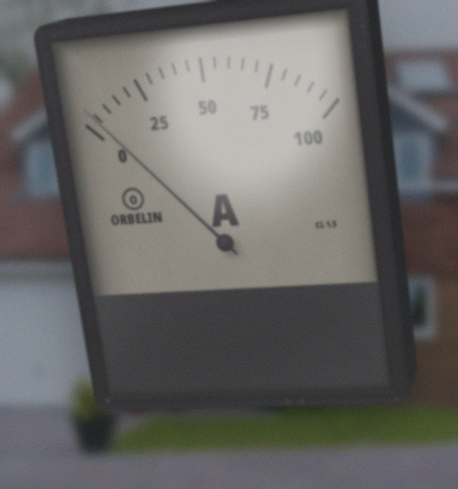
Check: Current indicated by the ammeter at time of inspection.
5 A
